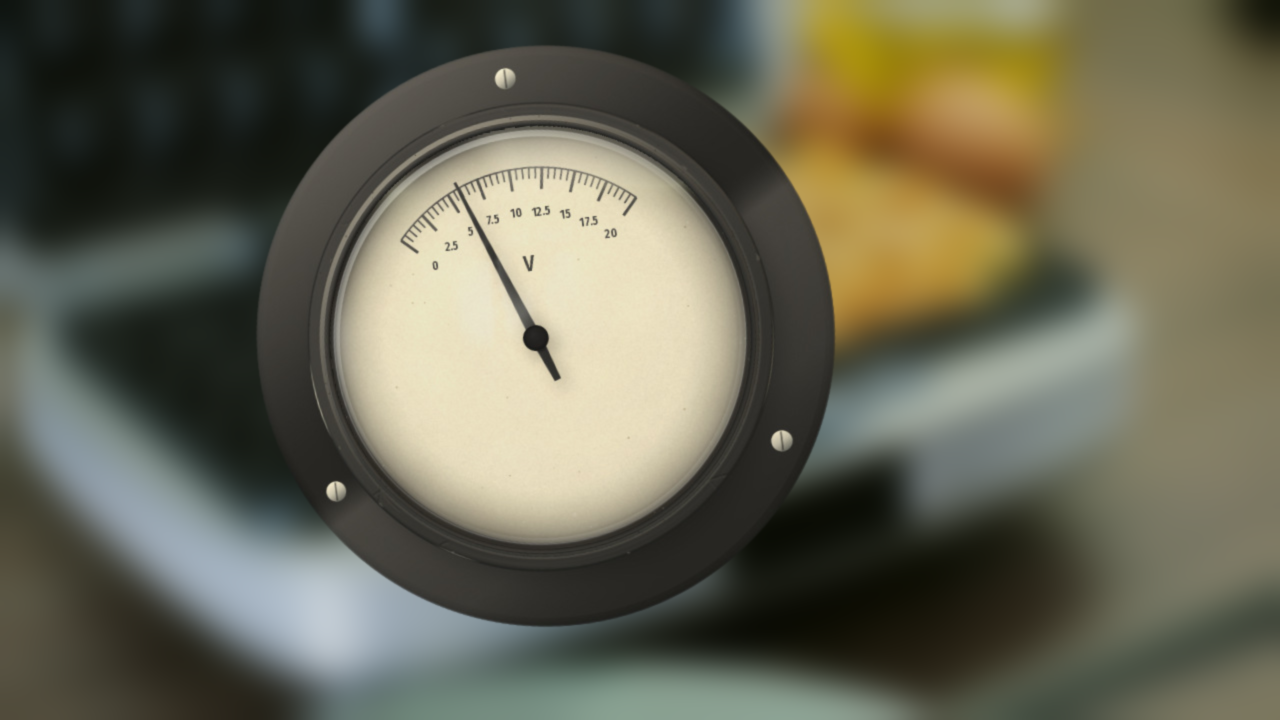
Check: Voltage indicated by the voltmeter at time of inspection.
6 V
